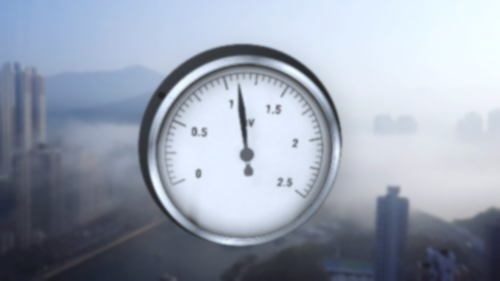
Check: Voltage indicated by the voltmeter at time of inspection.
1.1 kV
